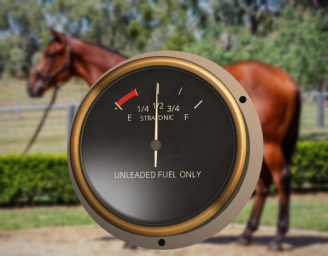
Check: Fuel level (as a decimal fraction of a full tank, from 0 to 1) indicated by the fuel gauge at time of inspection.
0.5
